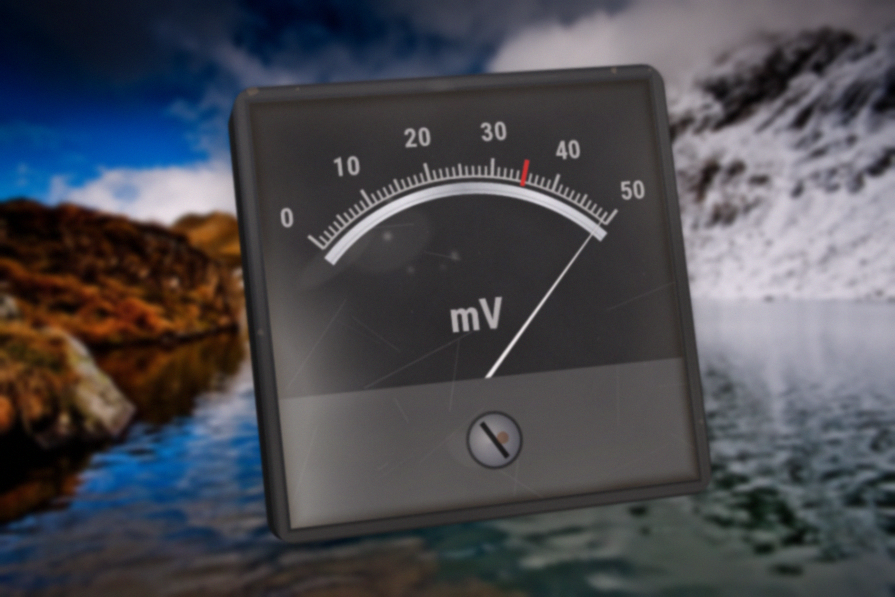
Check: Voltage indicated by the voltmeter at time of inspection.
49 mV
